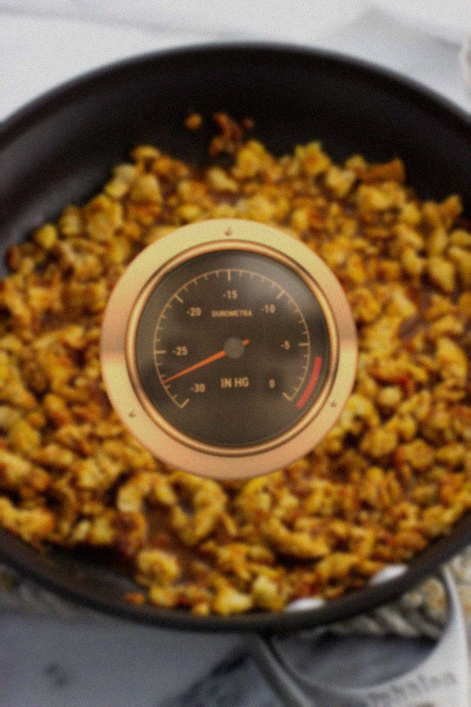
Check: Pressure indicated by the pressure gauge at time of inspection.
-27.5 inHg
